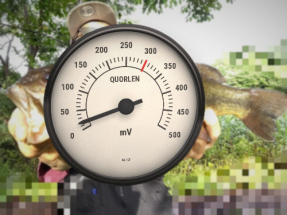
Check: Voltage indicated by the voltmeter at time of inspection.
20 mV
